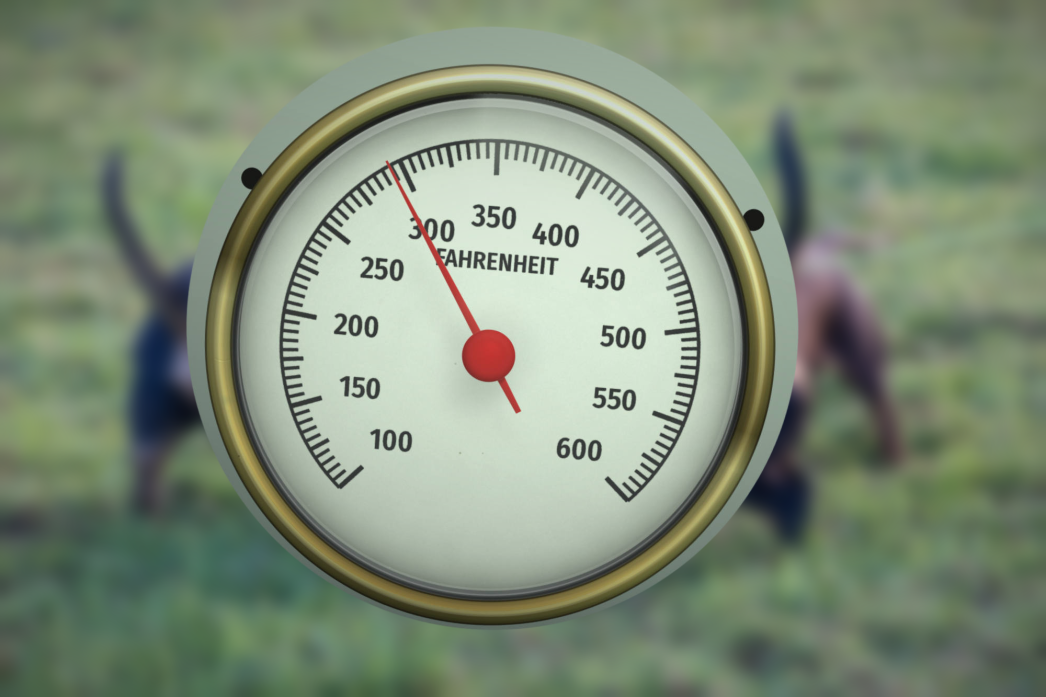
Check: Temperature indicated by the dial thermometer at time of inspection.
295 °F
